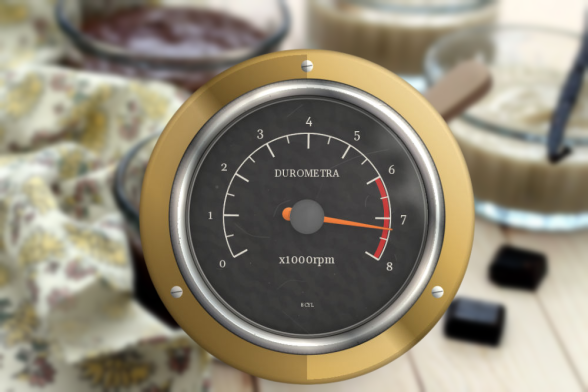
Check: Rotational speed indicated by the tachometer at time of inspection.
7250 rpm
